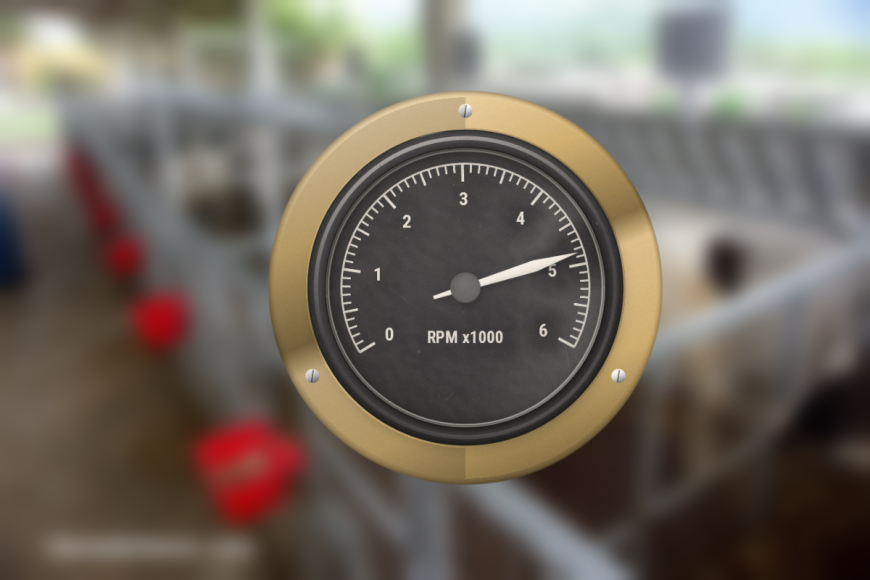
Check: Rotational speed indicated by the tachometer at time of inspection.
4850 rpm
